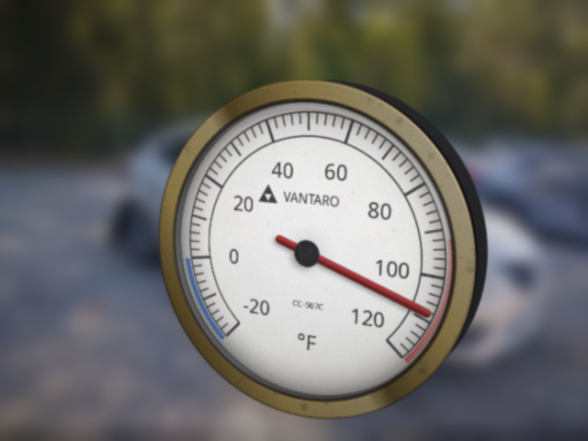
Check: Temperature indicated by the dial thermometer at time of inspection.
108 °F
